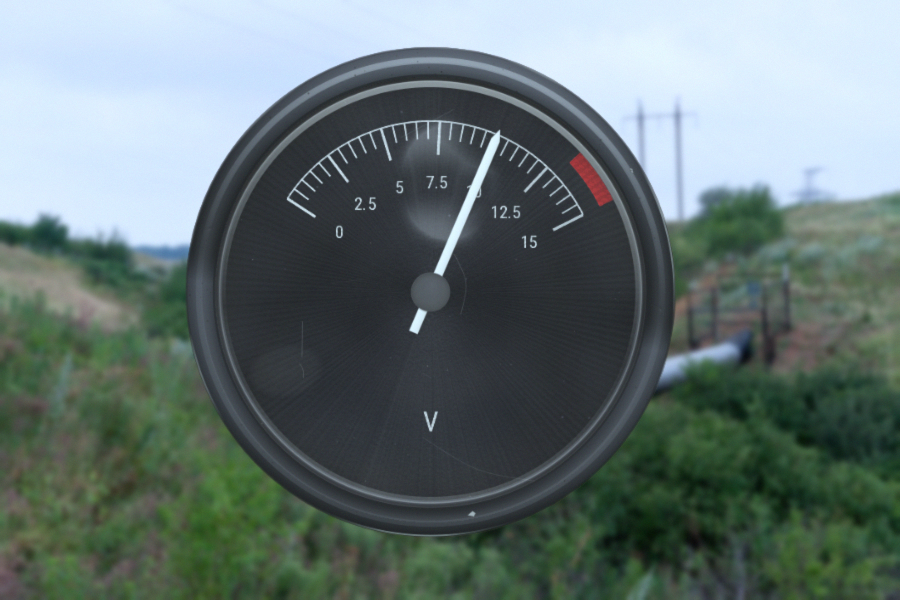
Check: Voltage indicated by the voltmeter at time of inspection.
10 V
